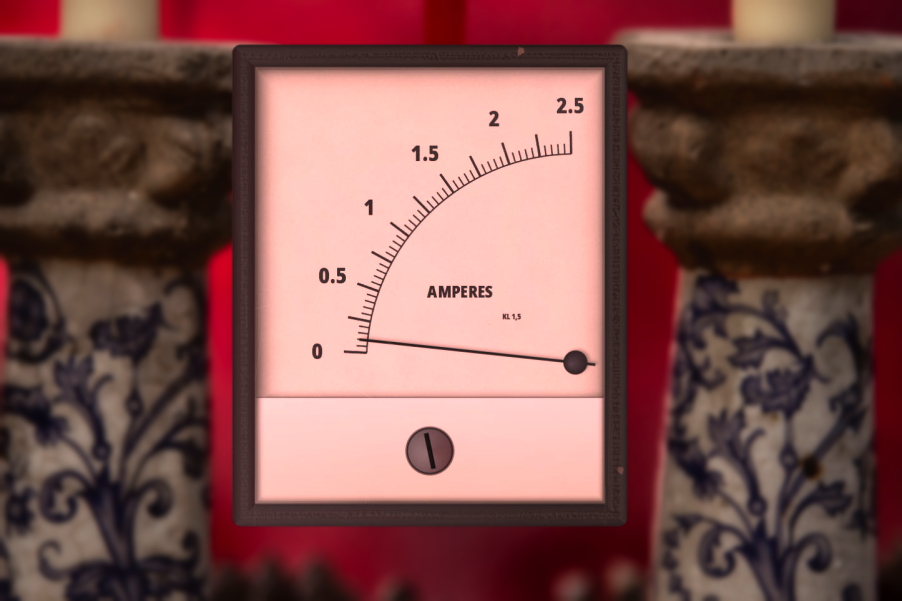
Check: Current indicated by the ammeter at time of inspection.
0.1 A
